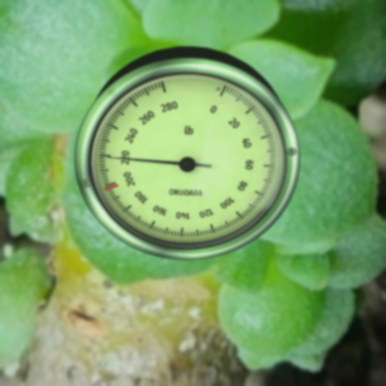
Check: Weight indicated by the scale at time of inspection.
220 lb
